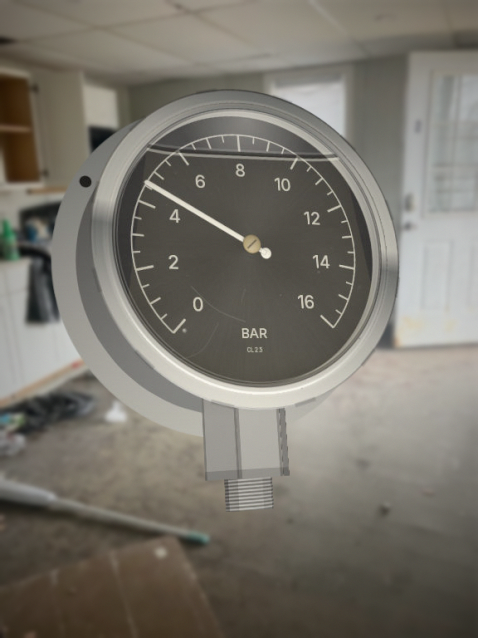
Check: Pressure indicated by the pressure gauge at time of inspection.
4.5 bar
